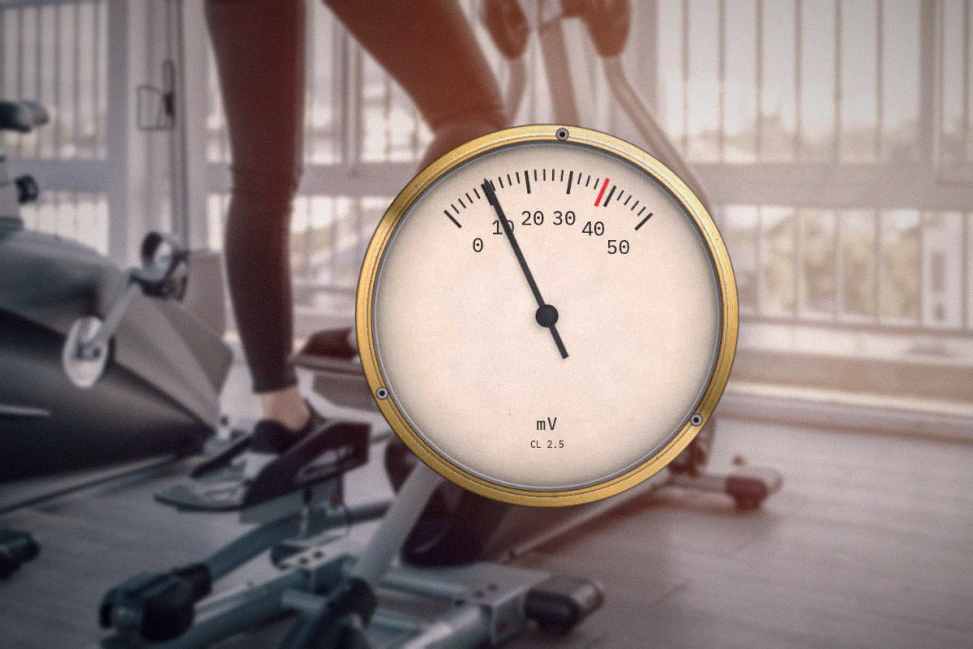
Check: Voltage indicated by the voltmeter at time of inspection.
11 mV
